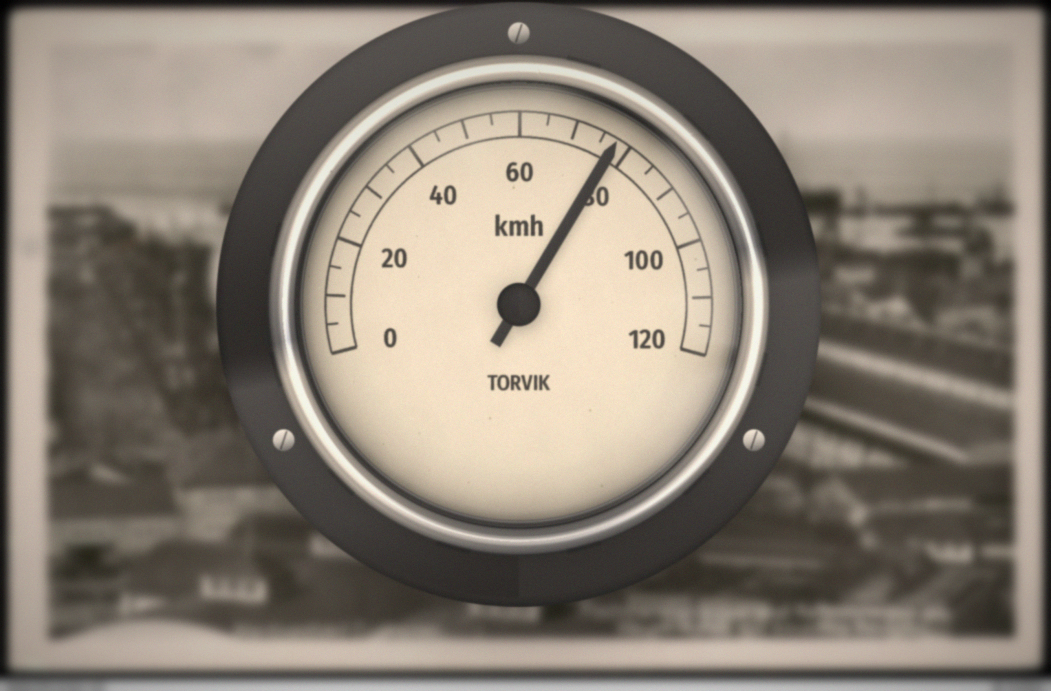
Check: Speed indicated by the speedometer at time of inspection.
77.5 km/h
